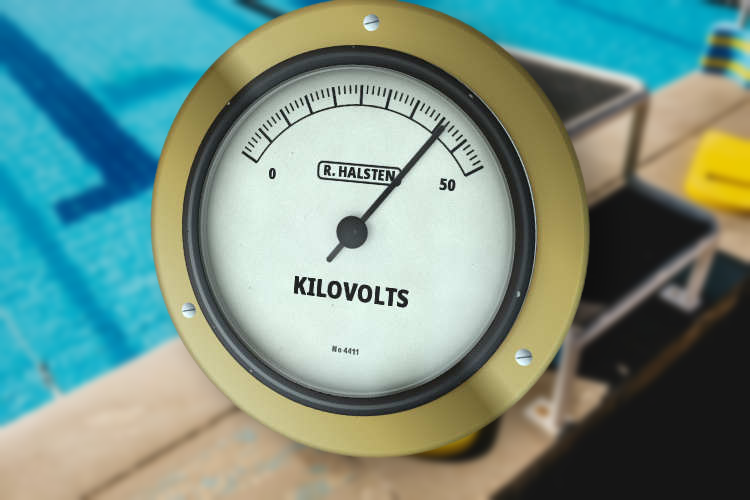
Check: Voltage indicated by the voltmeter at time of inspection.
41 kV
